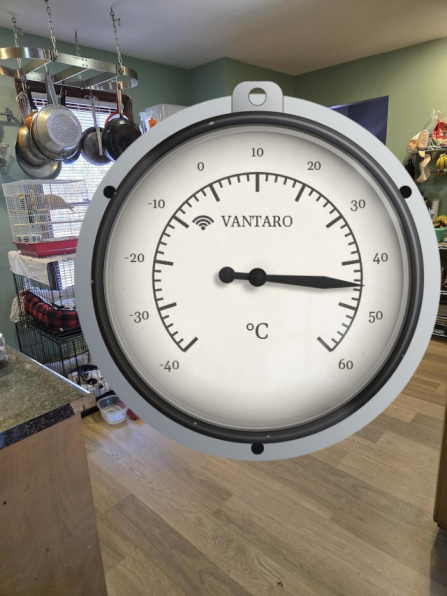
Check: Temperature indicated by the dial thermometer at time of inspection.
45 °C
